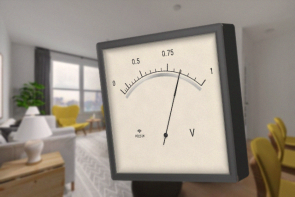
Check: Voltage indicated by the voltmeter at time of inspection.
0.85 V
